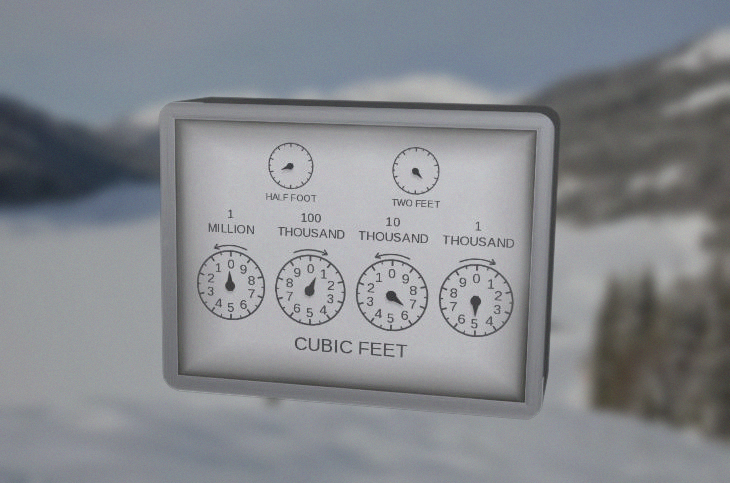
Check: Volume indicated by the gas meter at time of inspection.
6500 ft³
